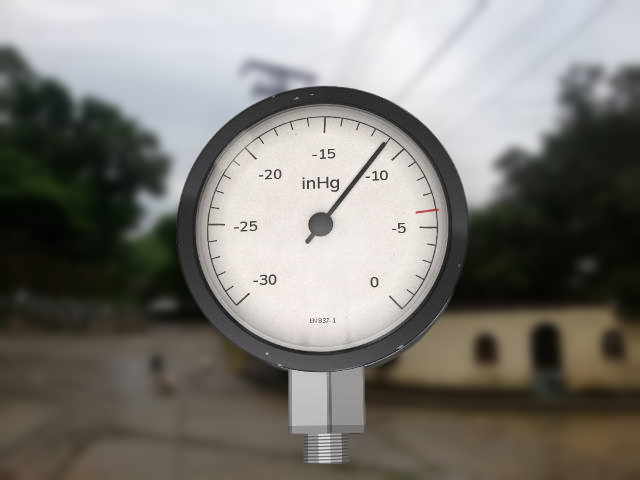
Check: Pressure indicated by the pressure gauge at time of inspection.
-11 inHg
